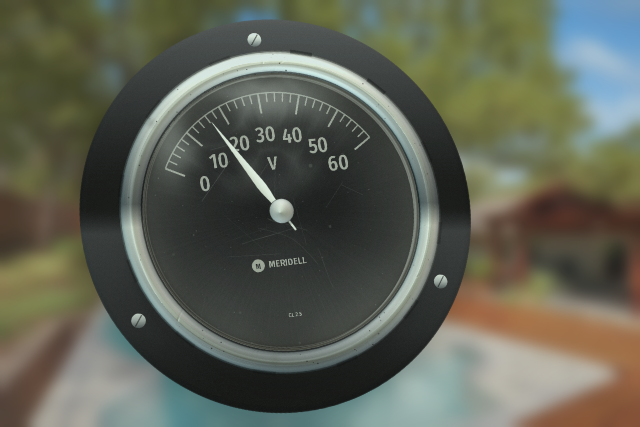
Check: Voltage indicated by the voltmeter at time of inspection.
16 V
